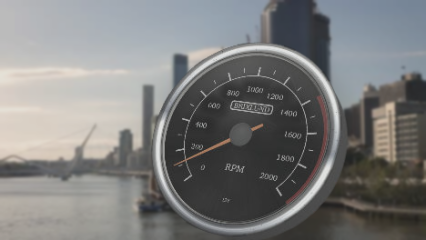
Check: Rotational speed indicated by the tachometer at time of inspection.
100 rpm
